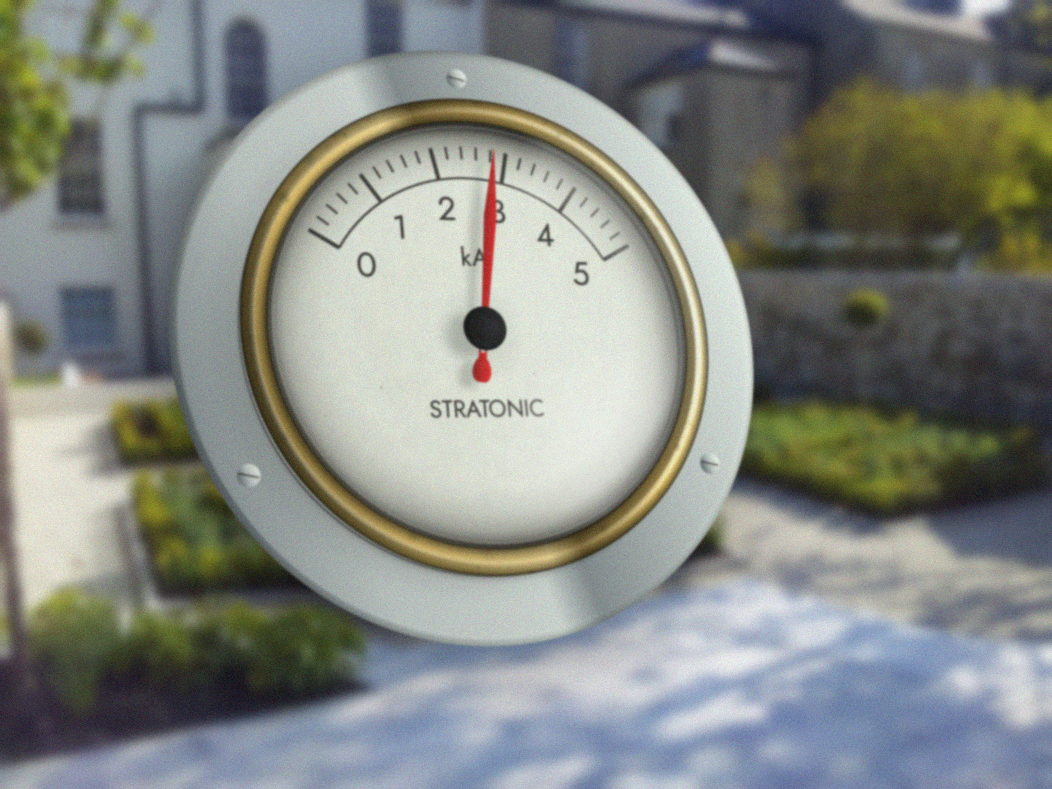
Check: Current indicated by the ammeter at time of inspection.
2.8 kA
